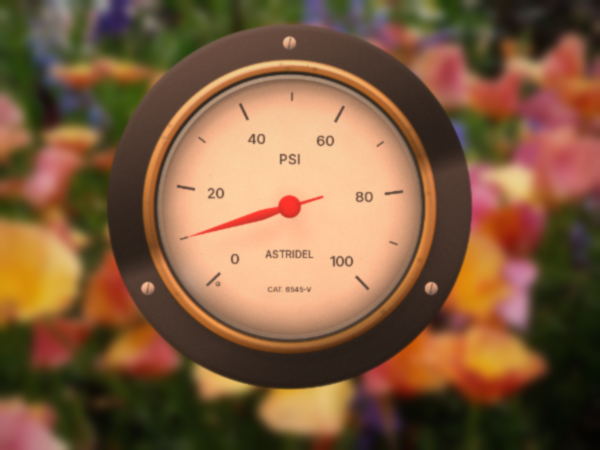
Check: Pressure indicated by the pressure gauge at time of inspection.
10 psi
